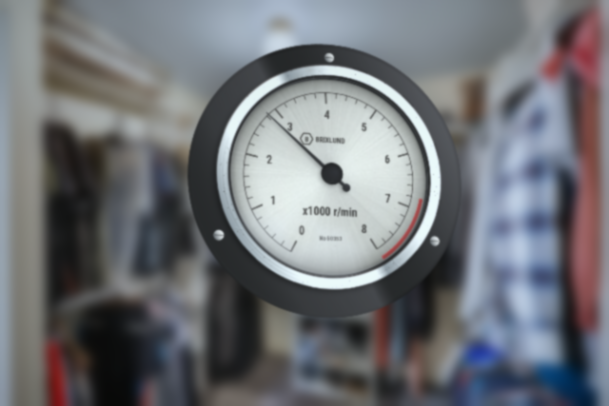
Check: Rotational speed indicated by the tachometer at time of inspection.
2800 rpm
